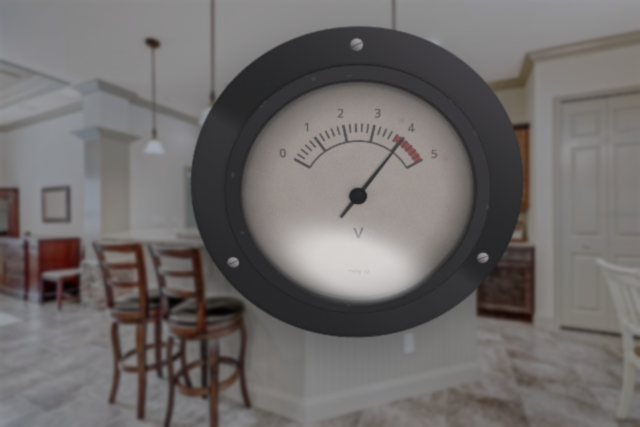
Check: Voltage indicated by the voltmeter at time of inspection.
4 V
